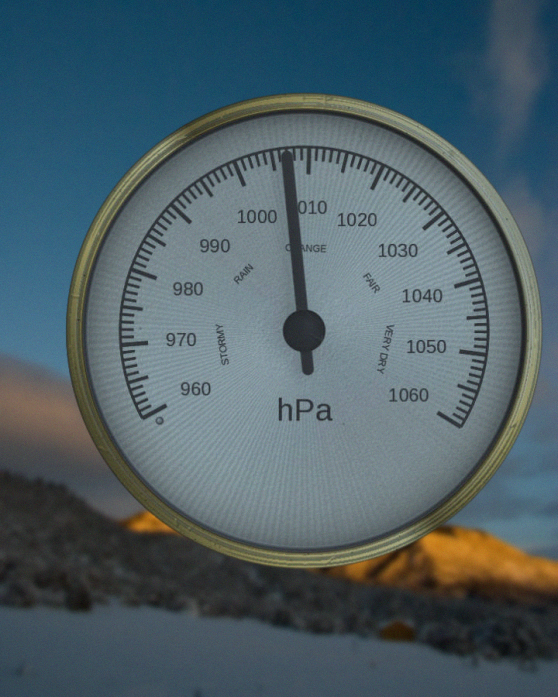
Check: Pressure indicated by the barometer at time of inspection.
1007 hPa
